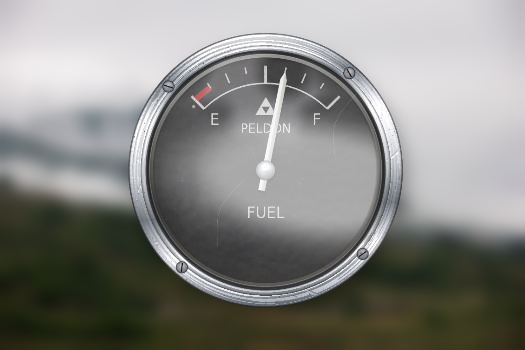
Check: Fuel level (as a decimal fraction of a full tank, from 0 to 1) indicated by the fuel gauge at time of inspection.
0.625
